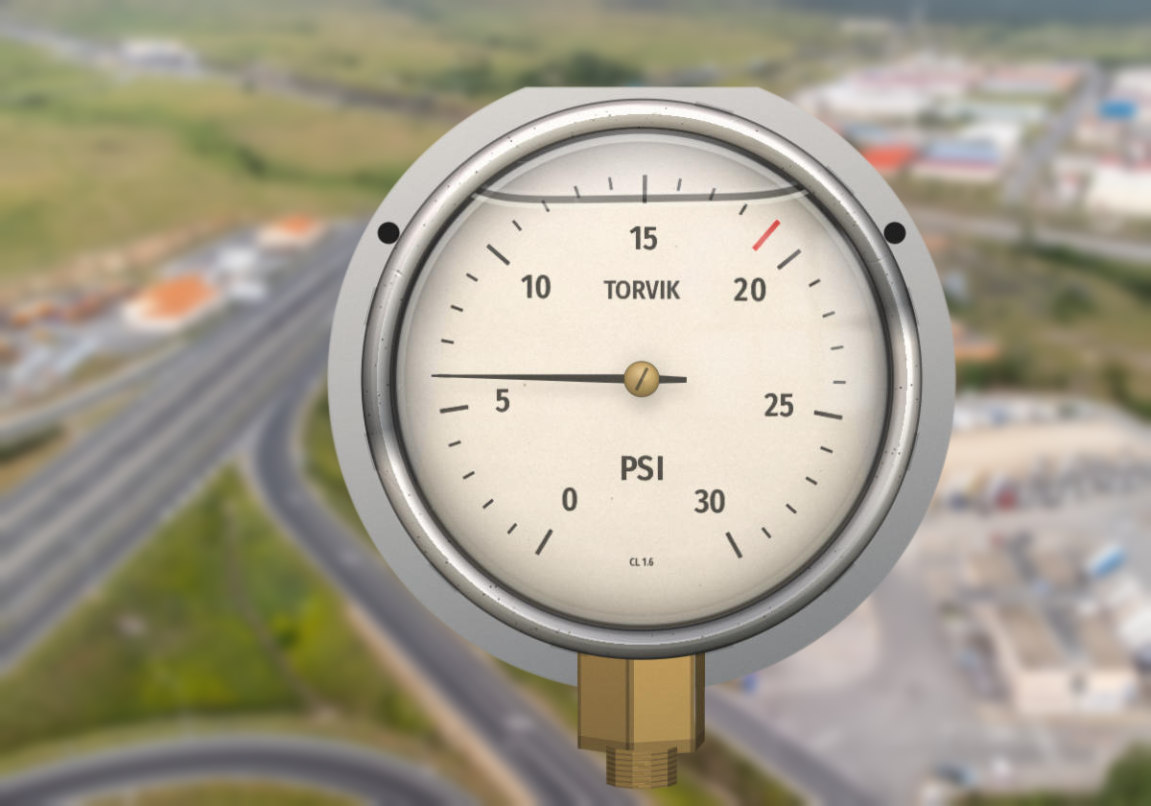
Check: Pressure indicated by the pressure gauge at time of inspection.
6 psi
